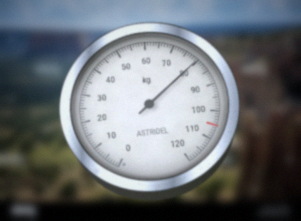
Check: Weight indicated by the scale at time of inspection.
80 kg
